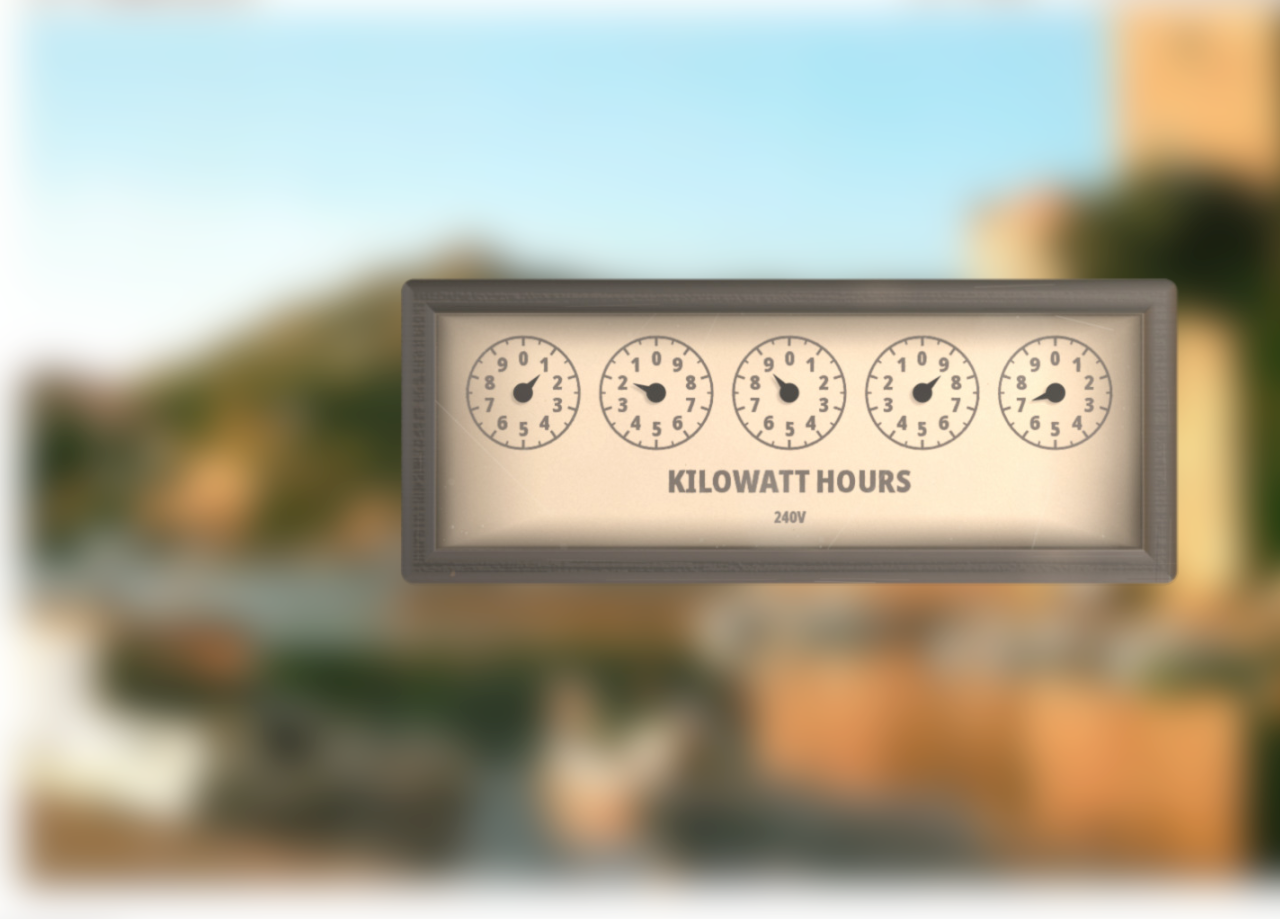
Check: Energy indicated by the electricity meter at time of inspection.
11887 kWh
